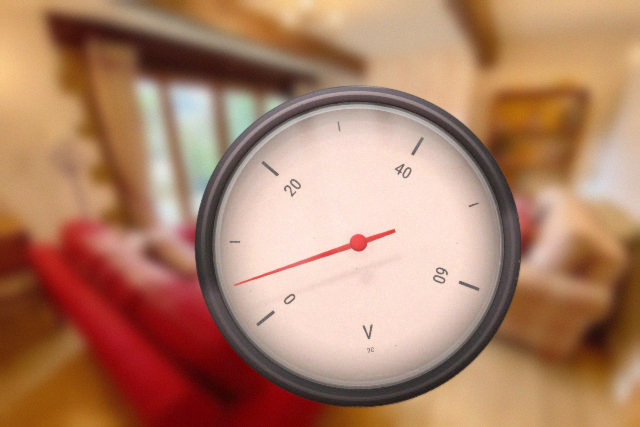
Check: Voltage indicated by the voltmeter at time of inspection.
5 V
